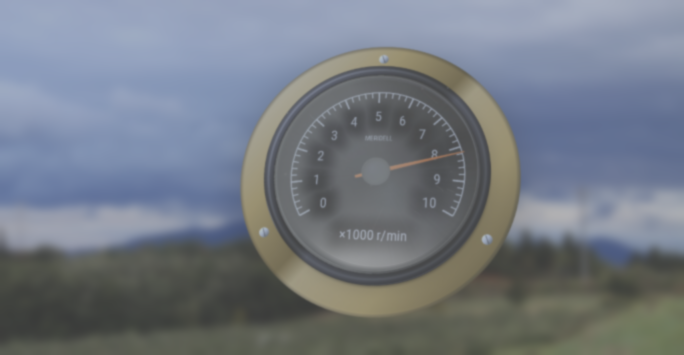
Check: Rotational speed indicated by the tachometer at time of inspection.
8200 rpm
